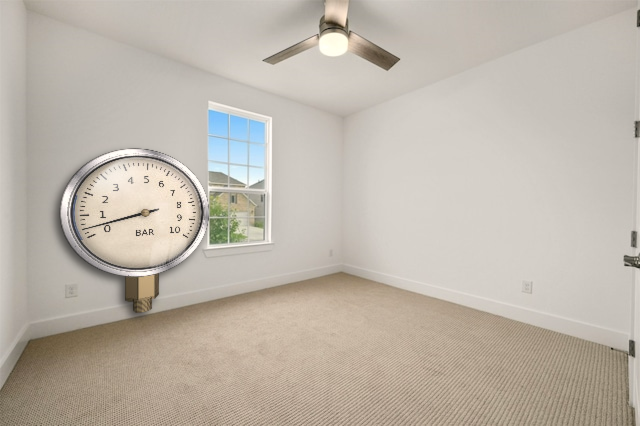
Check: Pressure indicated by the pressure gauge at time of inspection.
0.4 bar
